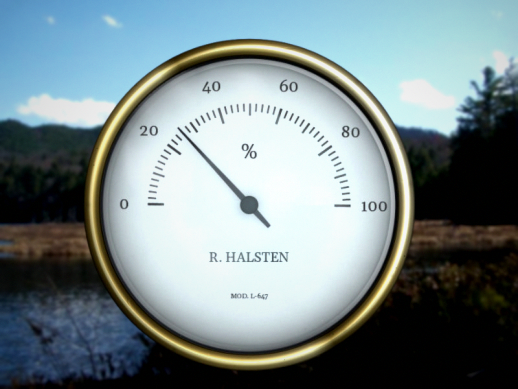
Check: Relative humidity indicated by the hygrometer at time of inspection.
26 %
